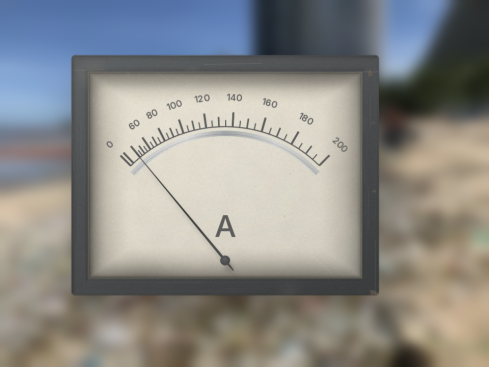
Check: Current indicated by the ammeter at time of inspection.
40 A
